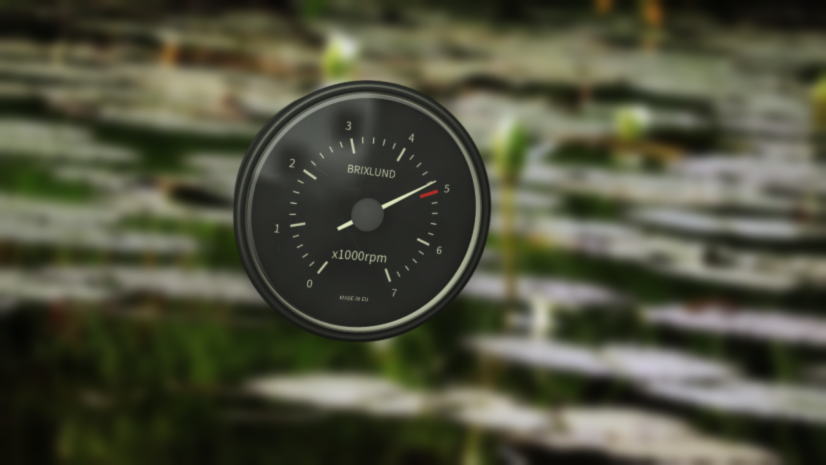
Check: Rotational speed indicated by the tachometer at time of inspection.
4800 rpm
